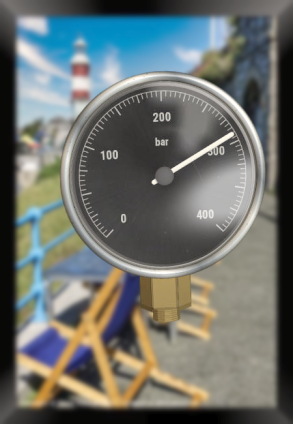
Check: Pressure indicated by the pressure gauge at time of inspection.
290 bar
